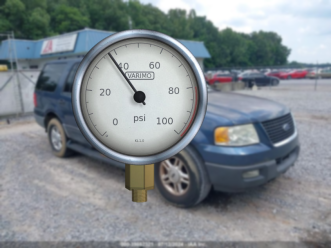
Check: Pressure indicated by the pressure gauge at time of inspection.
37.5 psi
